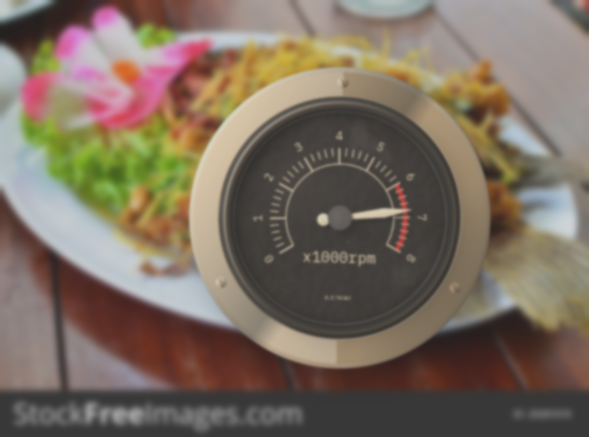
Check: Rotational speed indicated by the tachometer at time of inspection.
6800 rpm
